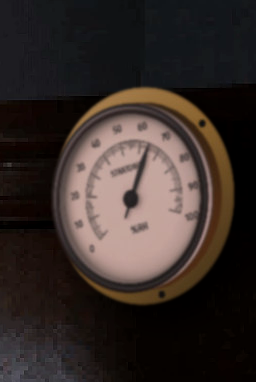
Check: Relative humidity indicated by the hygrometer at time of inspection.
65 %
